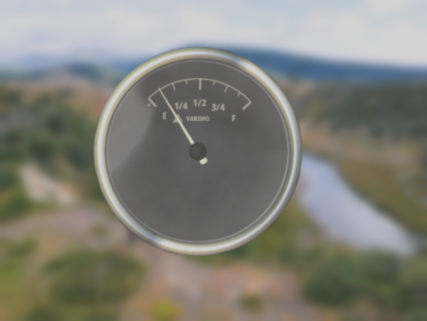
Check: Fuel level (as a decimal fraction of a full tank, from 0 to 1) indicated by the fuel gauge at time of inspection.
0.125
